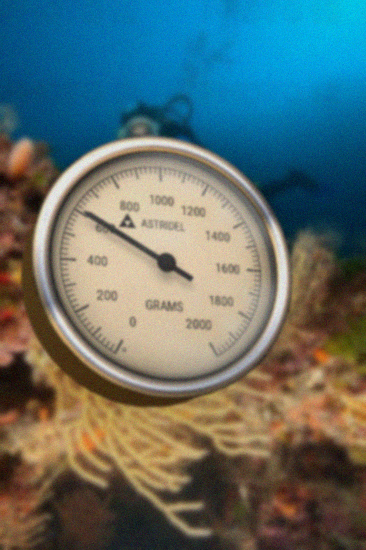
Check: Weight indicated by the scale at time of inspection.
600 g
